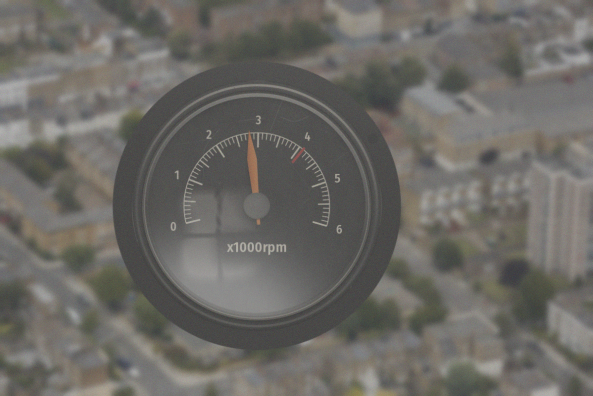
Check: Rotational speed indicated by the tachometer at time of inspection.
2800 rpm
